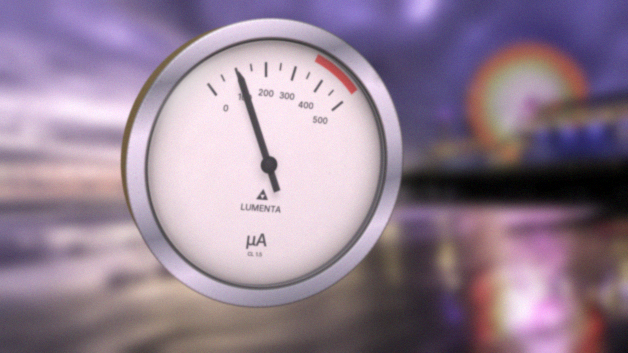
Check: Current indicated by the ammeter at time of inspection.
100 µA
